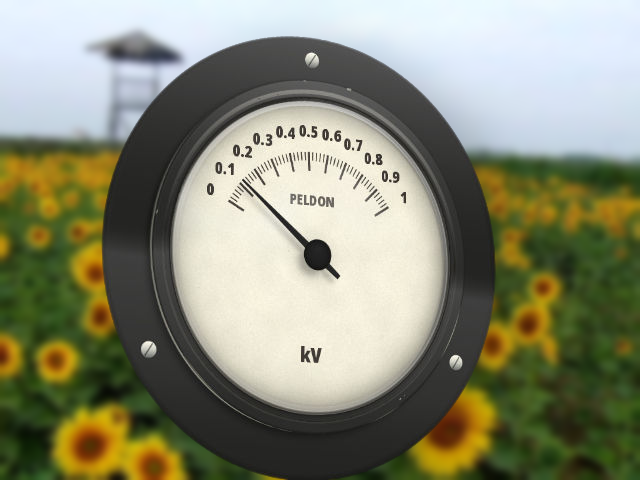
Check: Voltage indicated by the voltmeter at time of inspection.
0.1 kV
